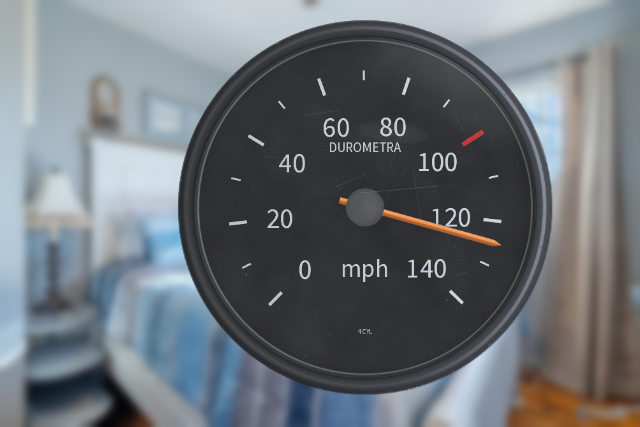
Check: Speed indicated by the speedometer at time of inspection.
125 mph
